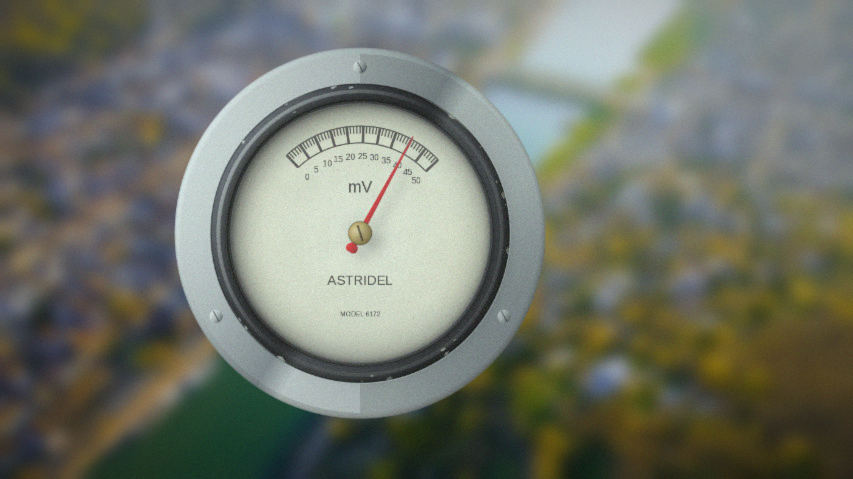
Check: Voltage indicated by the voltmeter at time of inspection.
40 mV
